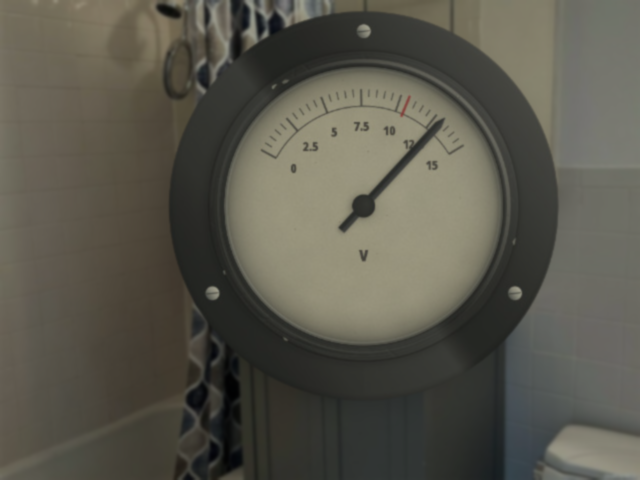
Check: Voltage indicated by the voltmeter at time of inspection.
13 V
